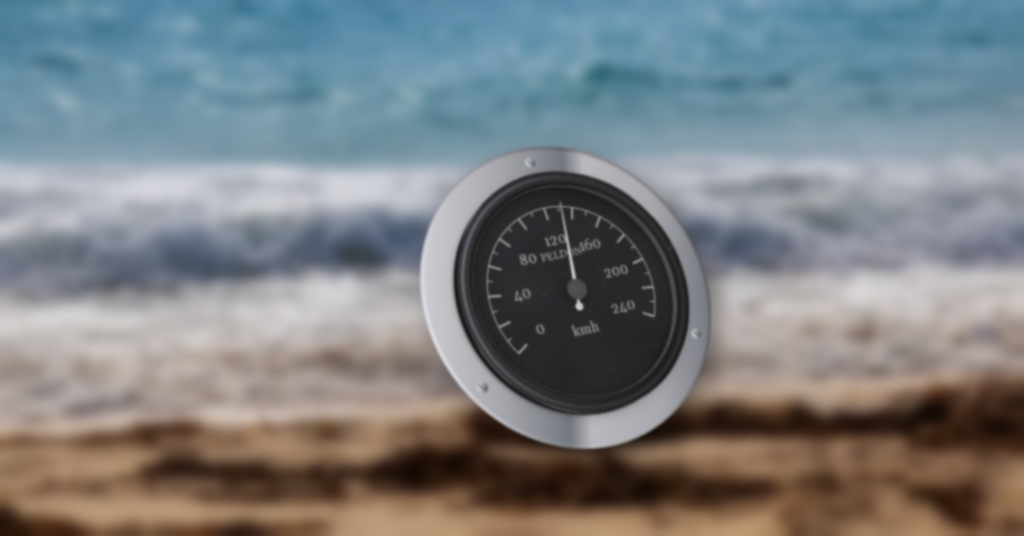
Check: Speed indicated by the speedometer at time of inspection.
130 km/h
